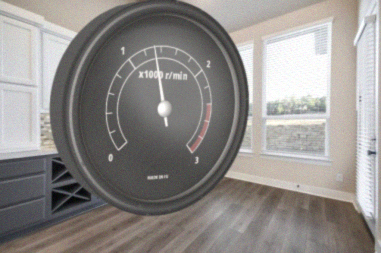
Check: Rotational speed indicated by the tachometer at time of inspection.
1300 rpm
